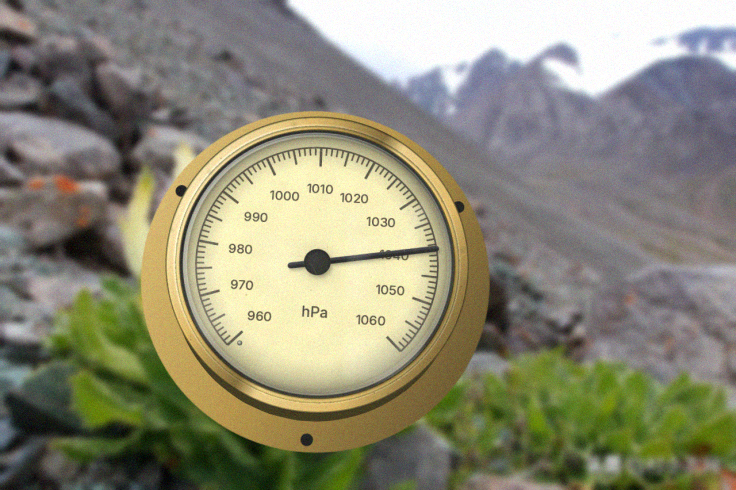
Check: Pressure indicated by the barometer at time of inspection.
1040 hPa
